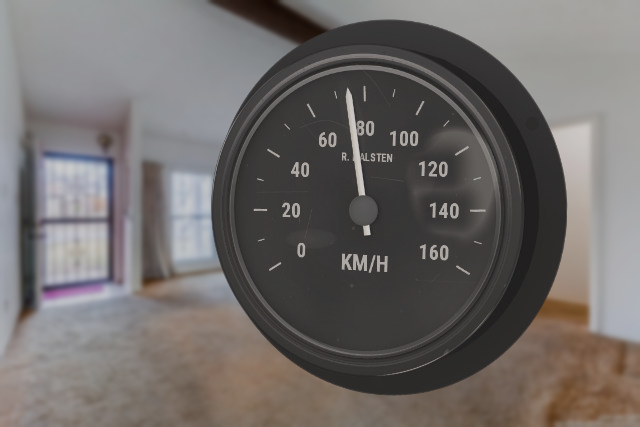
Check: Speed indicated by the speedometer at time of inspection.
75 km/h
